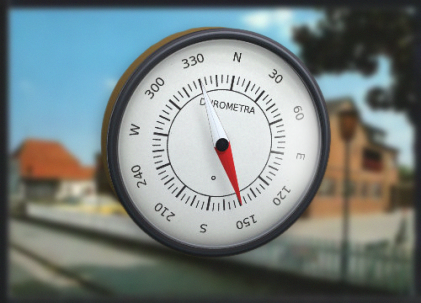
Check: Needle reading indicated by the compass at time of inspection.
150 °
